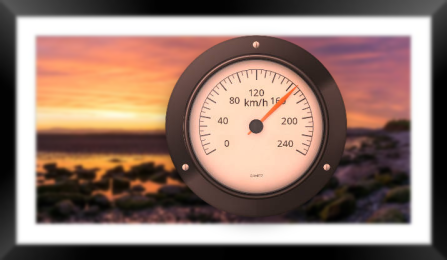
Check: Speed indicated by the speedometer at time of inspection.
165 km/h
